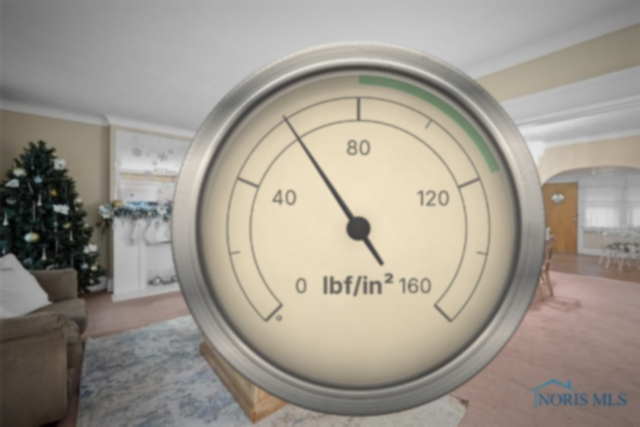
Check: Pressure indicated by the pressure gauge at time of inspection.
60 psi
